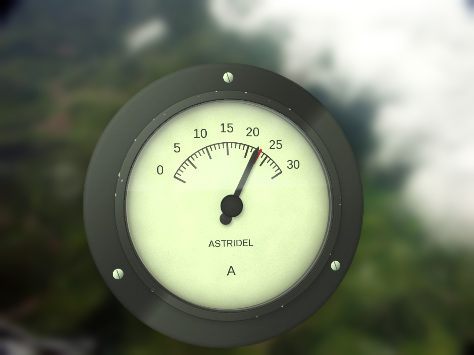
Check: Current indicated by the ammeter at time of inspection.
22 A
